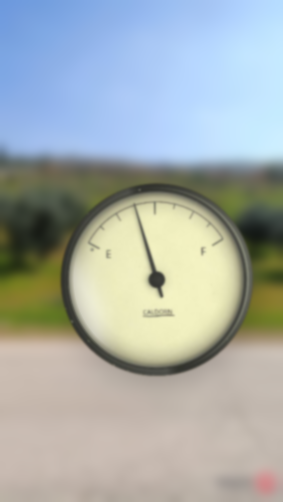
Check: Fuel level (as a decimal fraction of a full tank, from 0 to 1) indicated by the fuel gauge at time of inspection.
0.375
